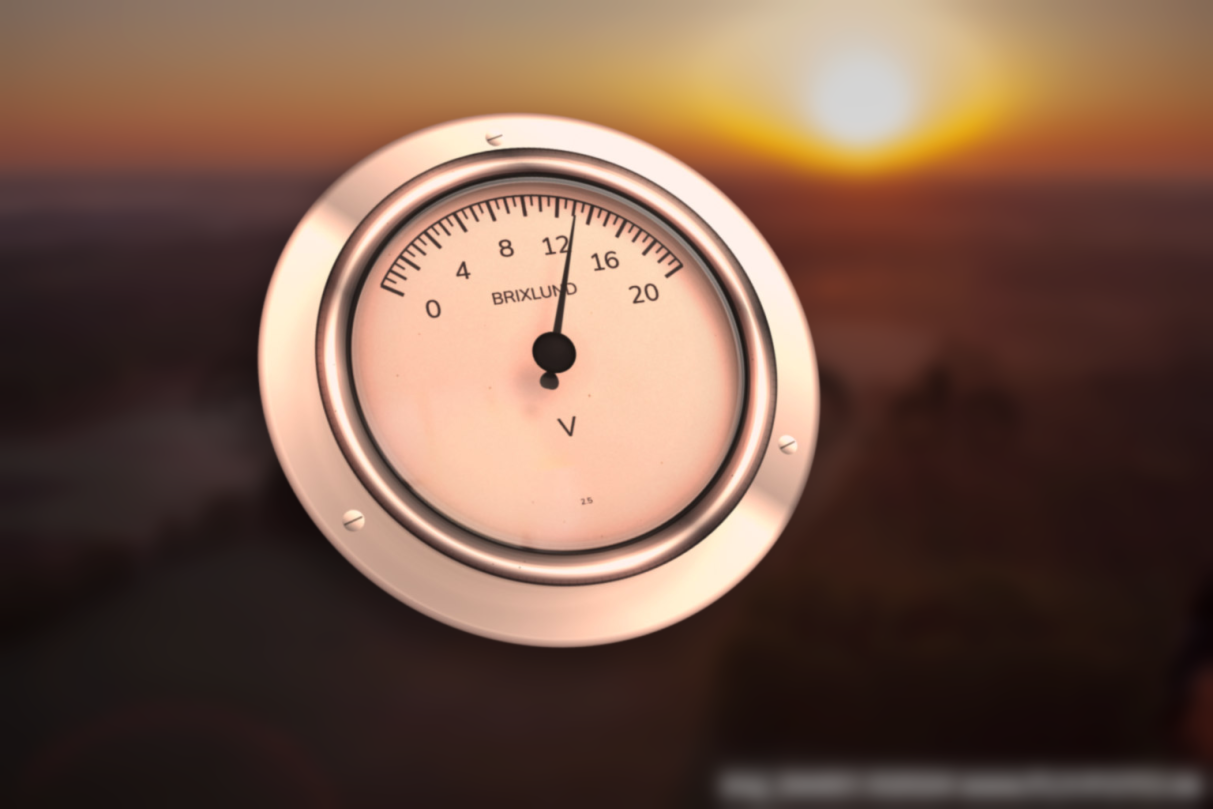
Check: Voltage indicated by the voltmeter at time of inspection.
13 V
